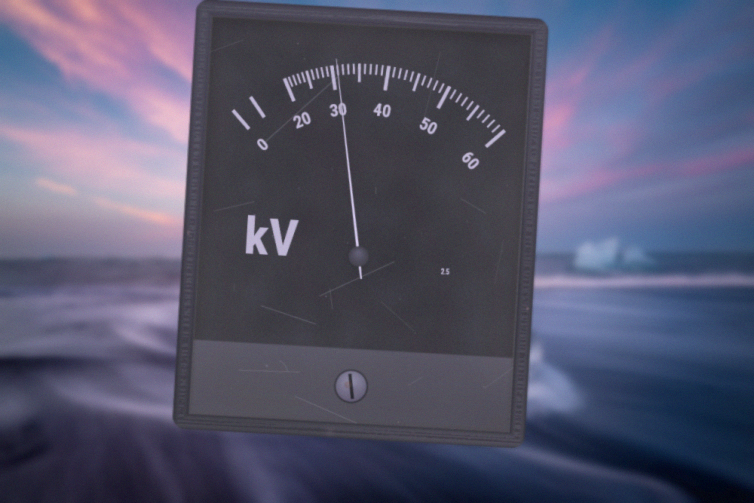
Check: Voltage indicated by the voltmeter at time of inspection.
31 kV
